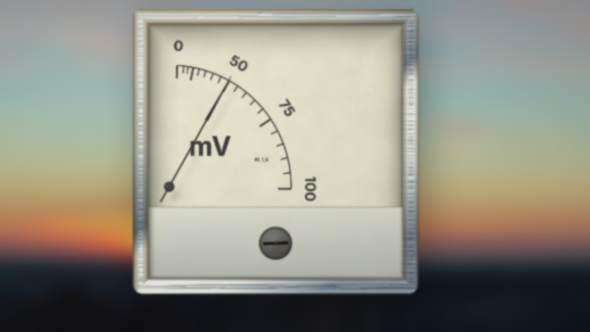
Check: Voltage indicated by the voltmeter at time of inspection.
50 mV
